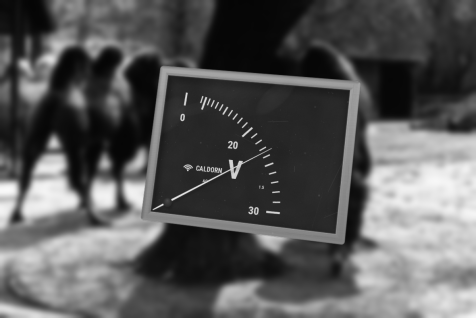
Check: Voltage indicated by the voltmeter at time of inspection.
23.5 V
